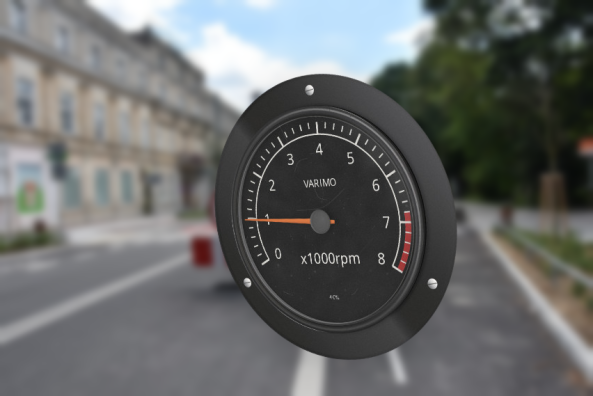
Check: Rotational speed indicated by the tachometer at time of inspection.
1000 rpm
